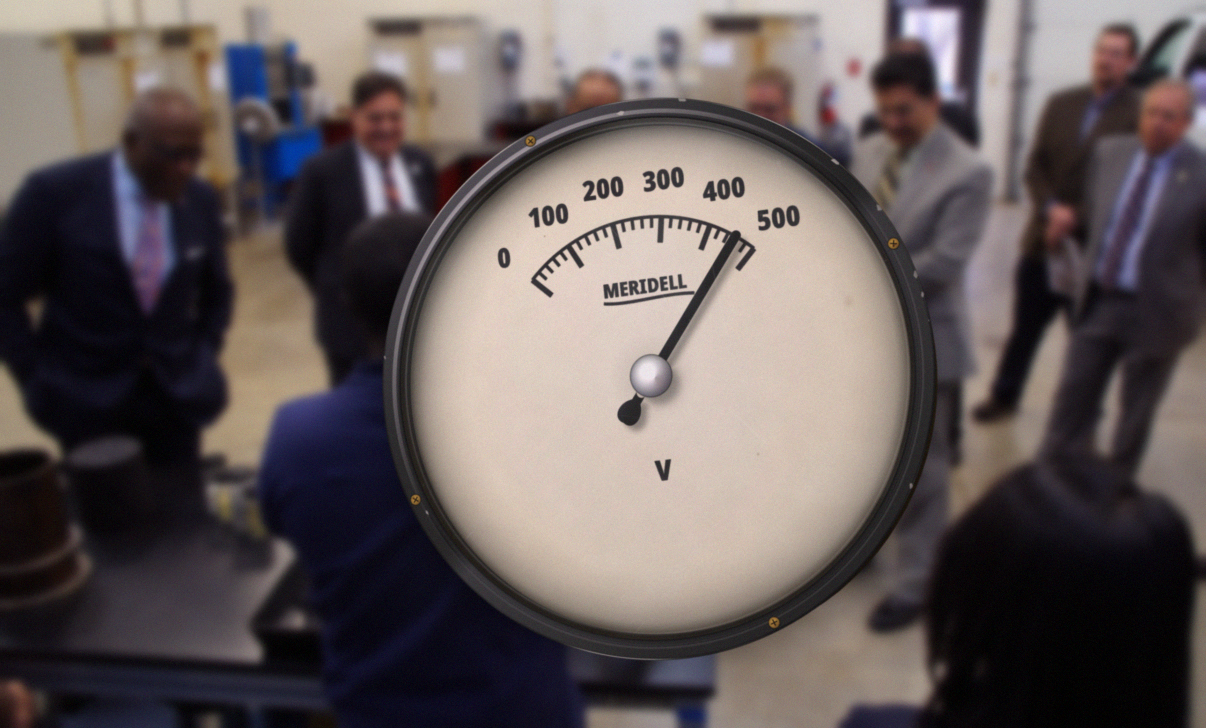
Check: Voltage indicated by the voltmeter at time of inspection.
460 V
